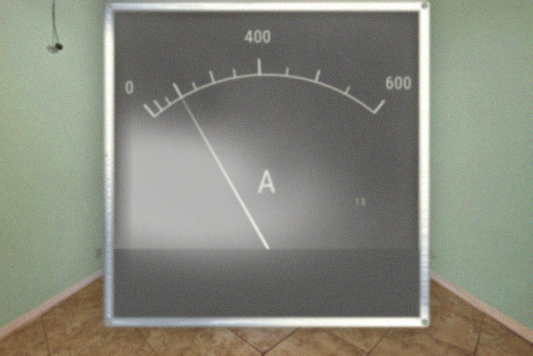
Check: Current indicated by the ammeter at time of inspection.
200 A
